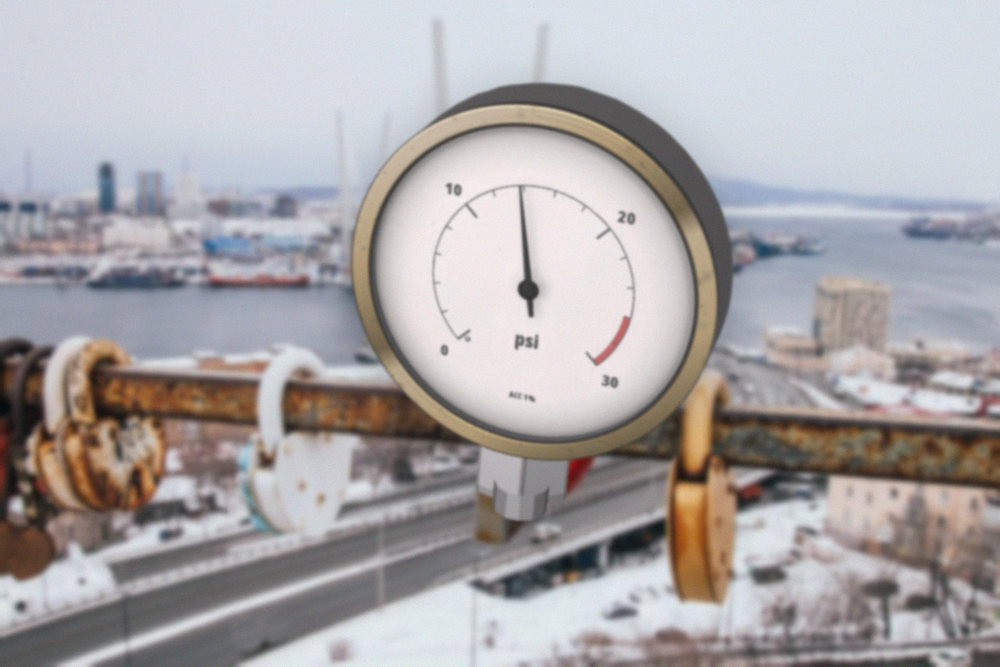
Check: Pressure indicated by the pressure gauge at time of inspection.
14 psi
